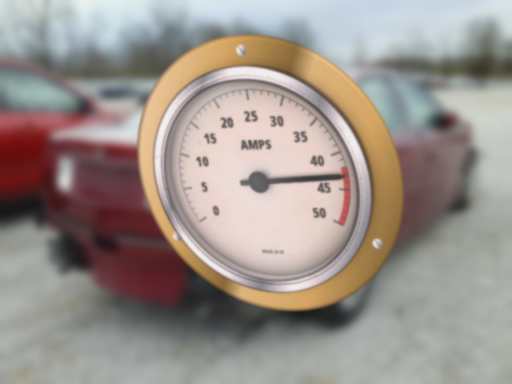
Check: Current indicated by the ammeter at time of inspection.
43 A
